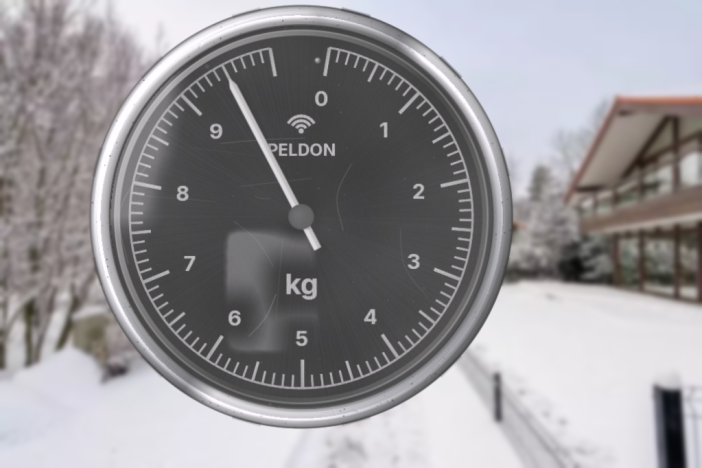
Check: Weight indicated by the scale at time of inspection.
9.5 kg
